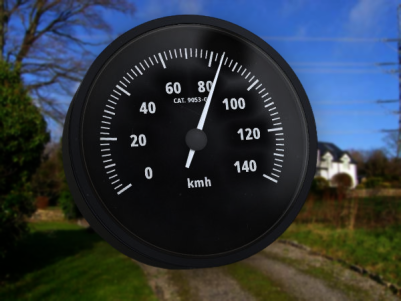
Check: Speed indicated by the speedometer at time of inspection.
84 km/h
